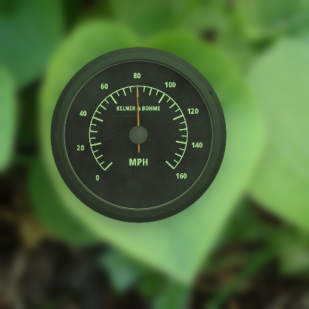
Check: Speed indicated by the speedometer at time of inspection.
80 mph
